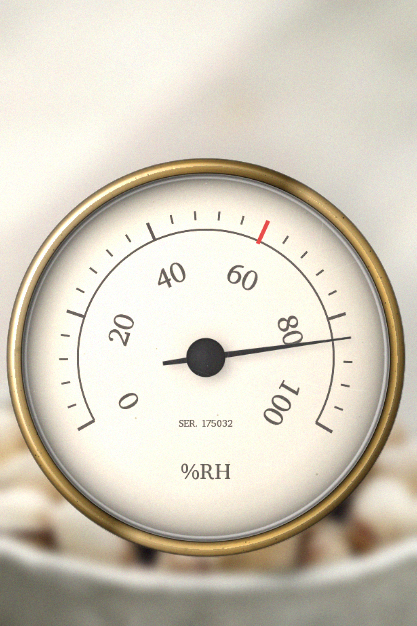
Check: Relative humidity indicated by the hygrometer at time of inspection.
84 %
